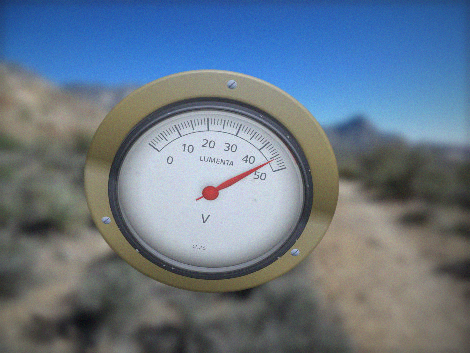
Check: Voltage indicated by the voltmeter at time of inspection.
45 V
